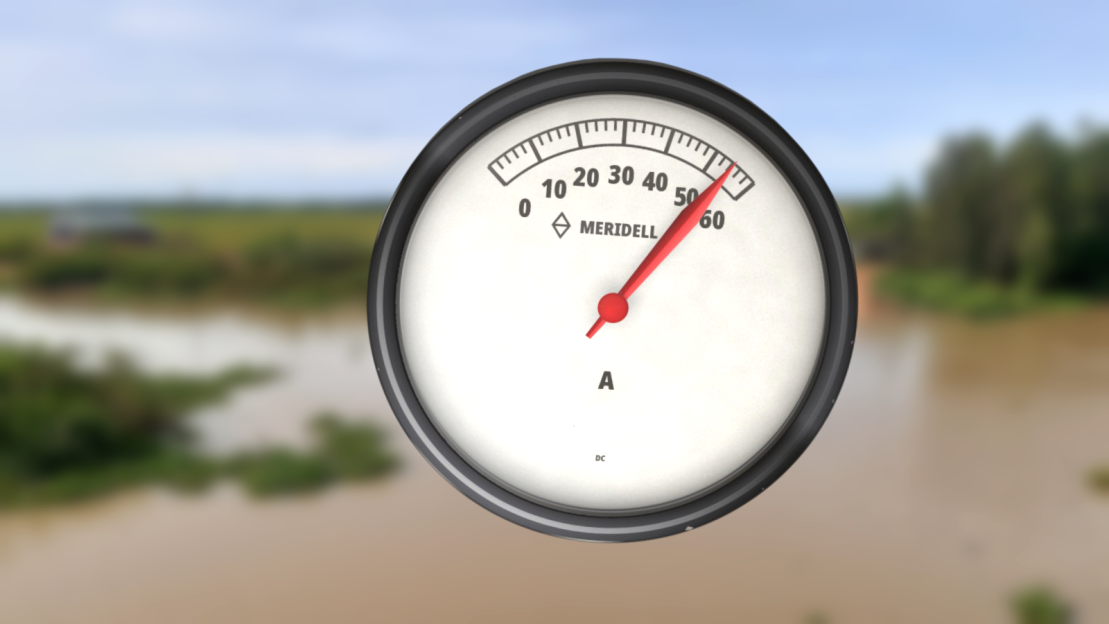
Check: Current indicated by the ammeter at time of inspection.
54 A
